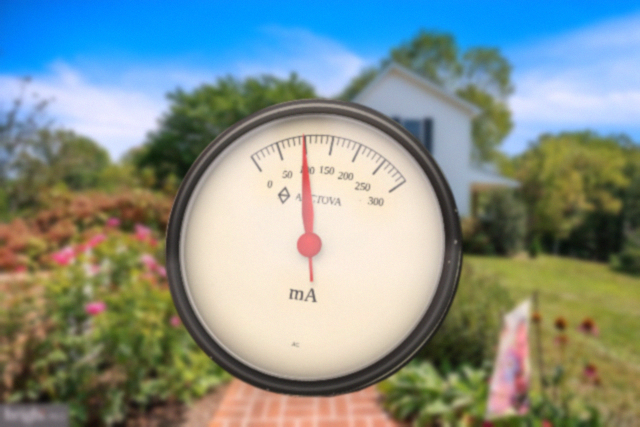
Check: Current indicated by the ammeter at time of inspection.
100 mA
